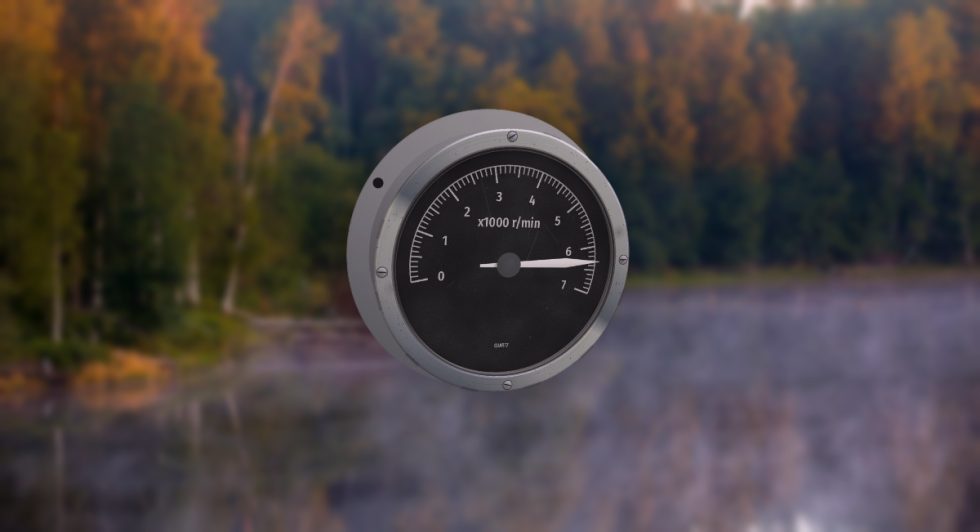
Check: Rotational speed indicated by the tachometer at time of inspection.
6300 rpm
